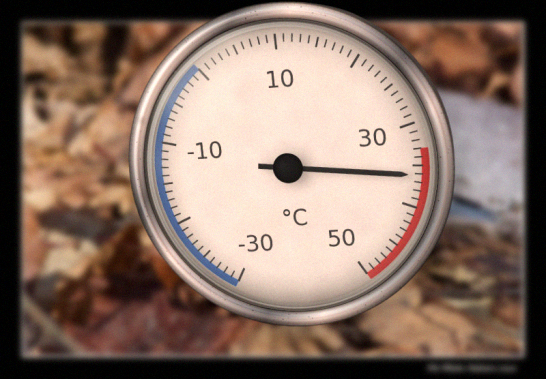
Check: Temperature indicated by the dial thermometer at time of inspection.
36 °C
